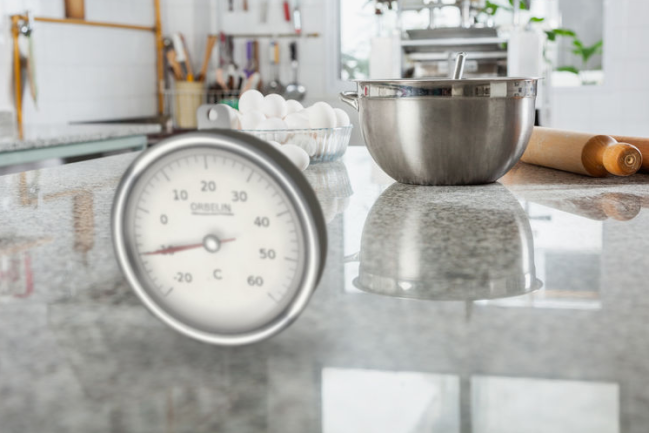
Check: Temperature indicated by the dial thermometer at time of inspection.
-10 °C
